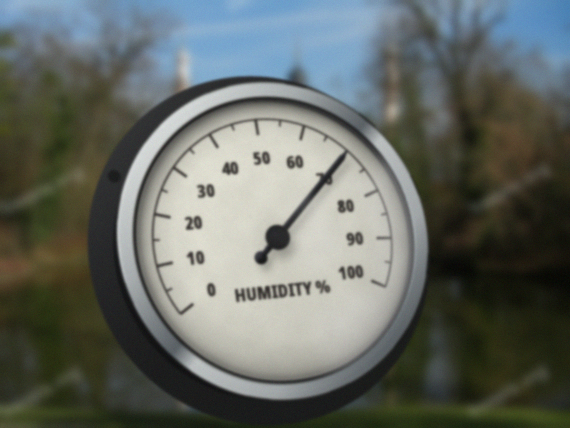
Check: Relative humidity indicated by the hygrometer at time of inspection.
70 %
